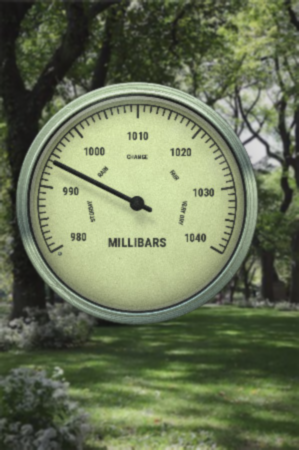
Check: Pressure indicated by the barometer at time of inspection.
994 mbar
